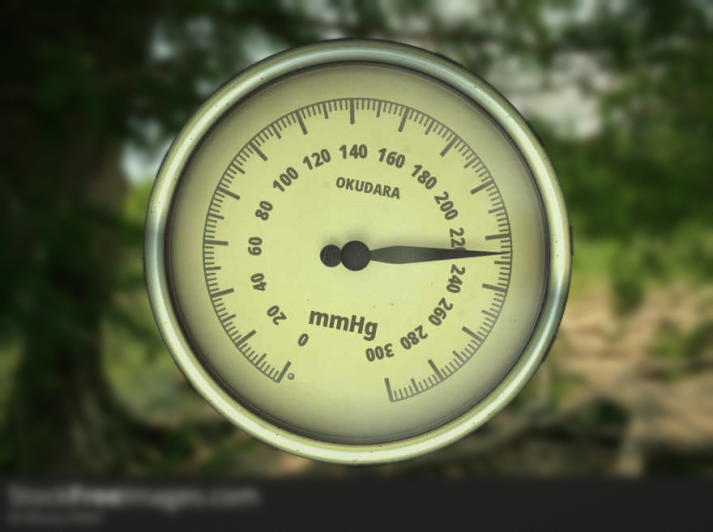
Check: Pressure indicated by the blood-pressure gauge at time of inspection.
226 mmHg
